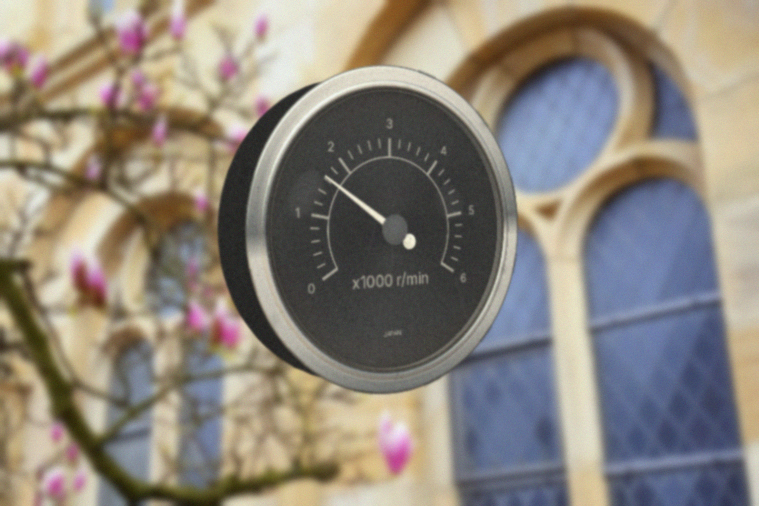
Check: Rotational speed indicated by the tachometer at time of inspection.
1600 rpm
